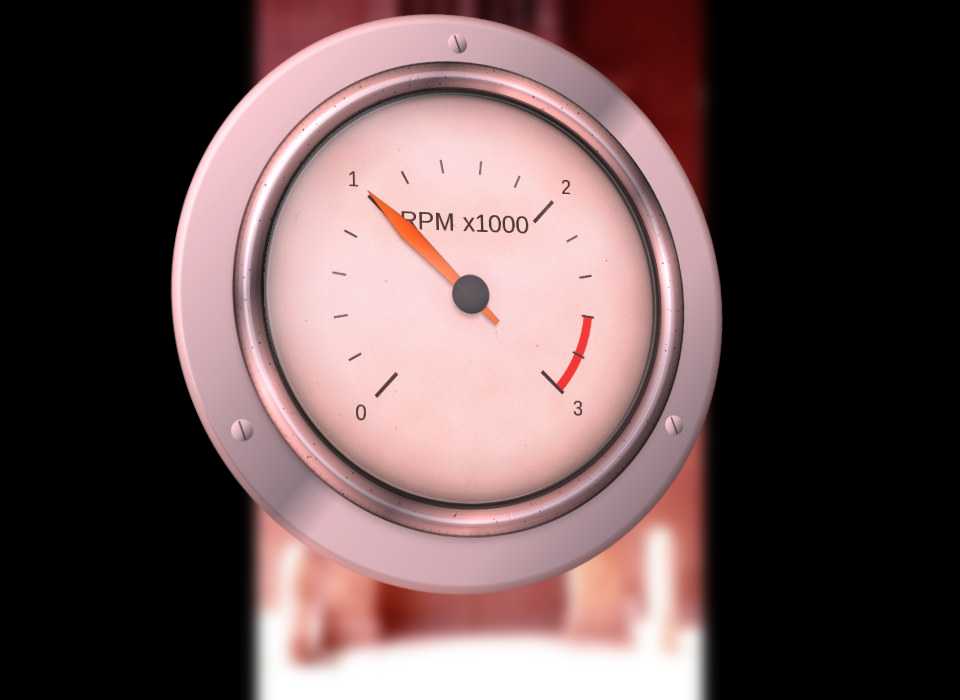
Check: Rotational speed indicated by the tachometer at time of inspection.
1000 rpm
